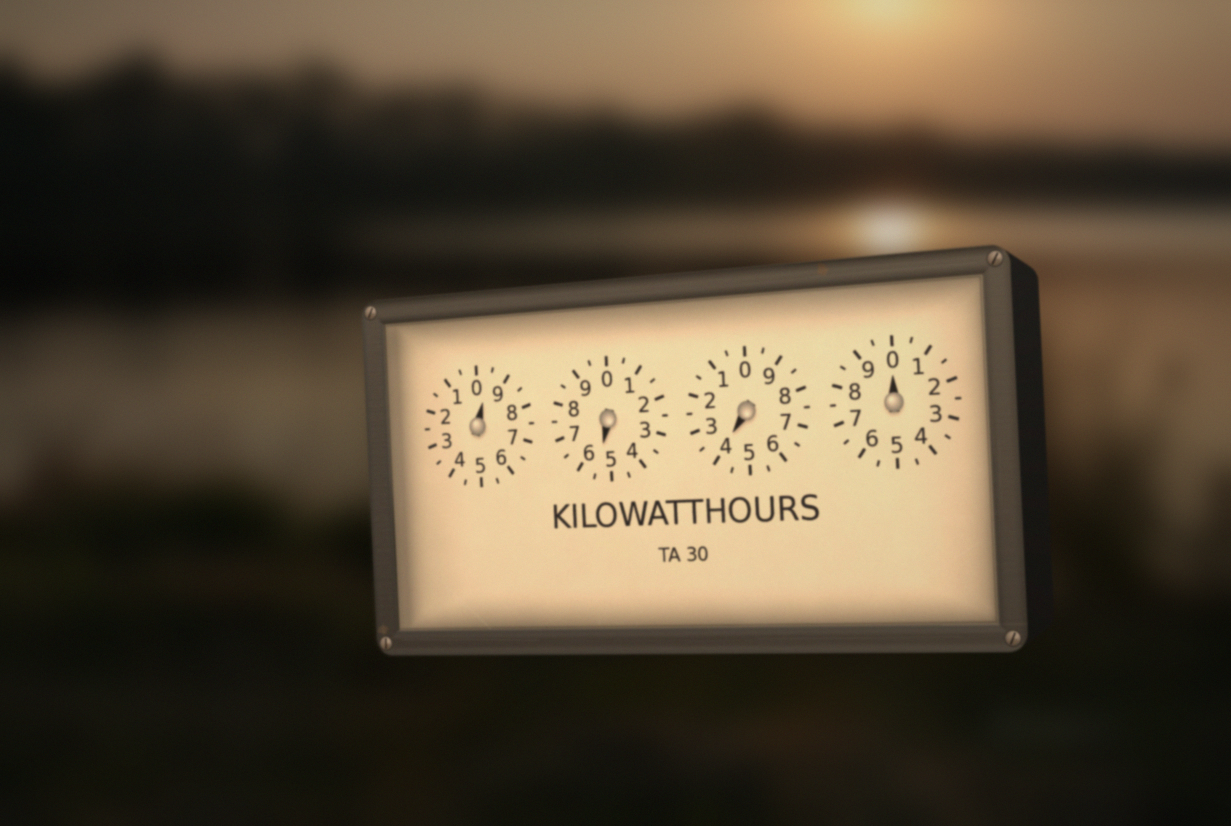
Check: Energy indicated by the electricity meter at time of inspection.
9540 kWh
